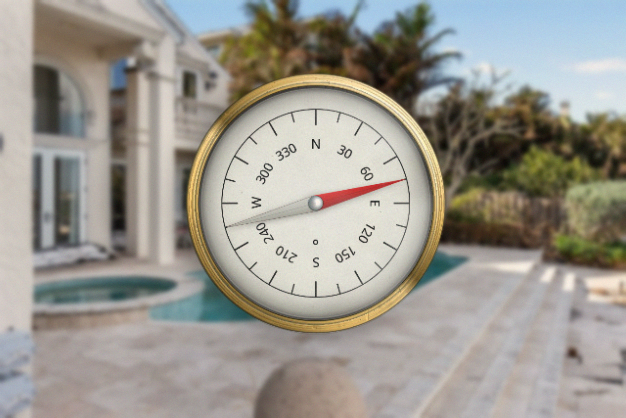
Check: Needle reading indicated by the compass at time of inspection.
75 °
